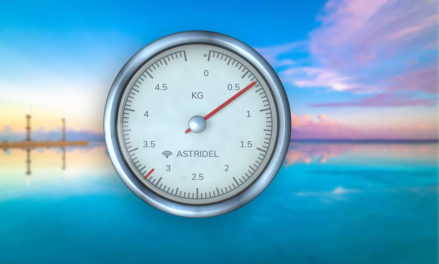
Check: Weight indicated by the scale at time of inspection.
0.65 kg
